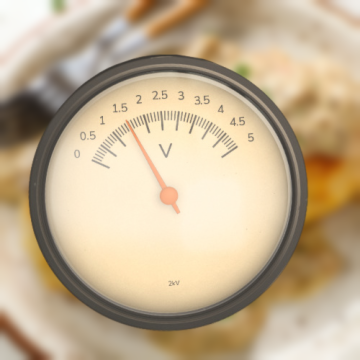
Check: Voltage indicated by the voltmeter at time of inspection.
1.5 V
